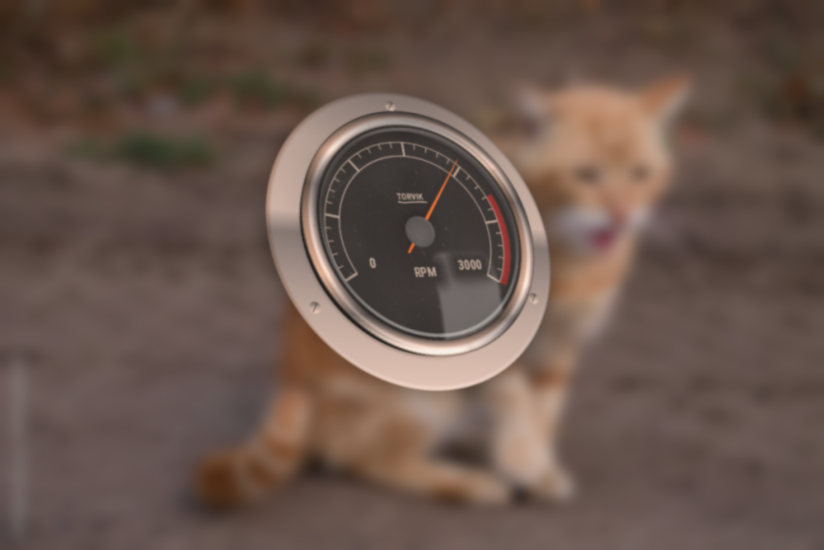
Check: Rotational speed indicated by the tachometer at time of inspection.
1950 rpm
